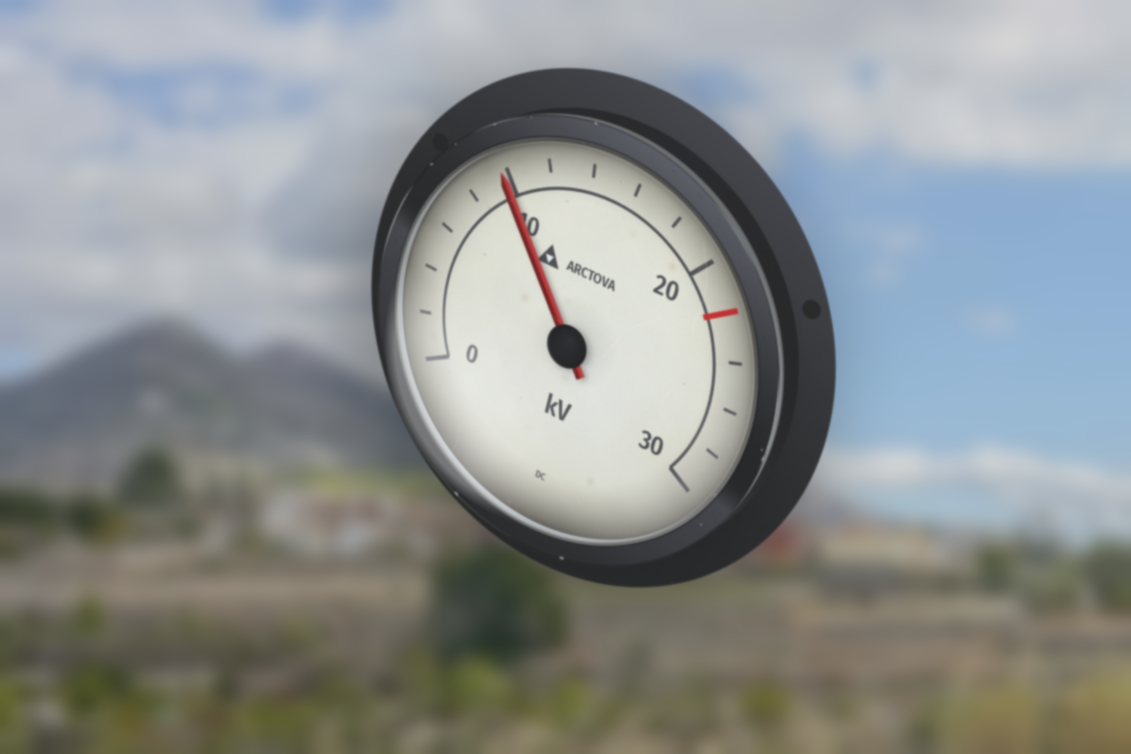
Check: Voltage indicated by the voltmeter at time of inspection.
10 kV
